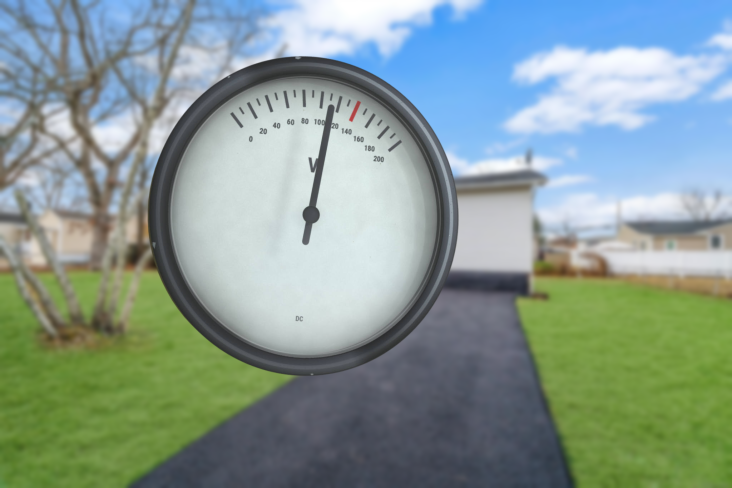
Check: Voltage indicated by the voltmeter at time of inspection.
110 V
